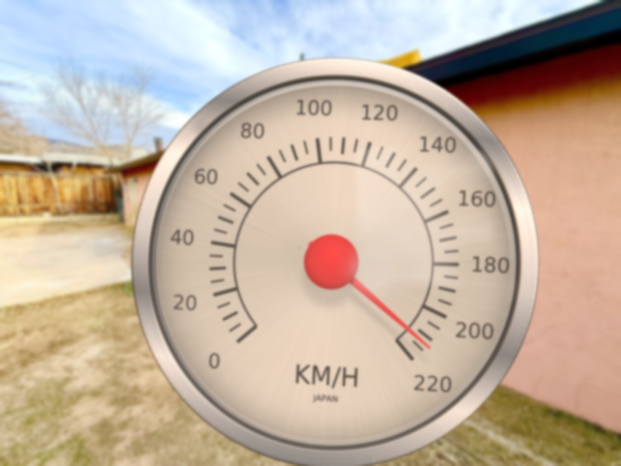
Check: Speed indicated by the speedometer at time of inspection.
212.5 km/h
